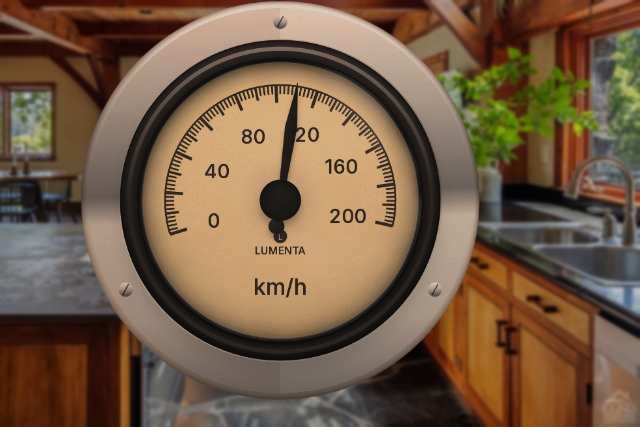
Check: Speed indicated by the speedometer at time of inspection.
110 km/h
